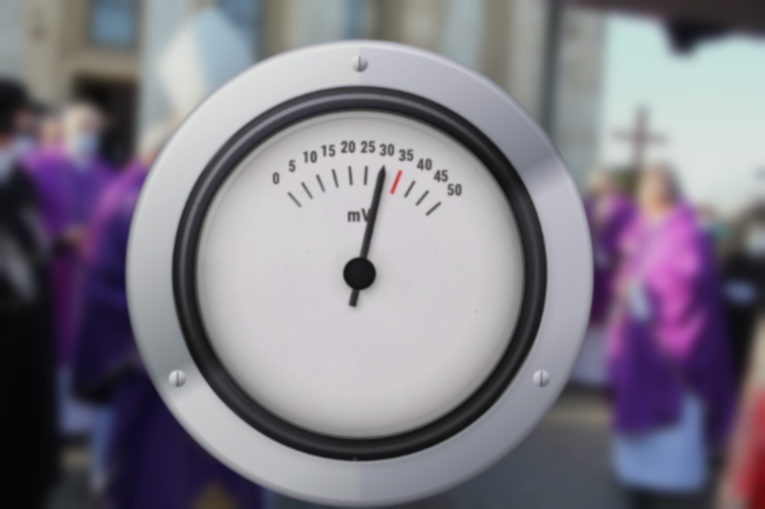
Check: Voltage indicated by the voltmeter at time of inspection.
30 mV
